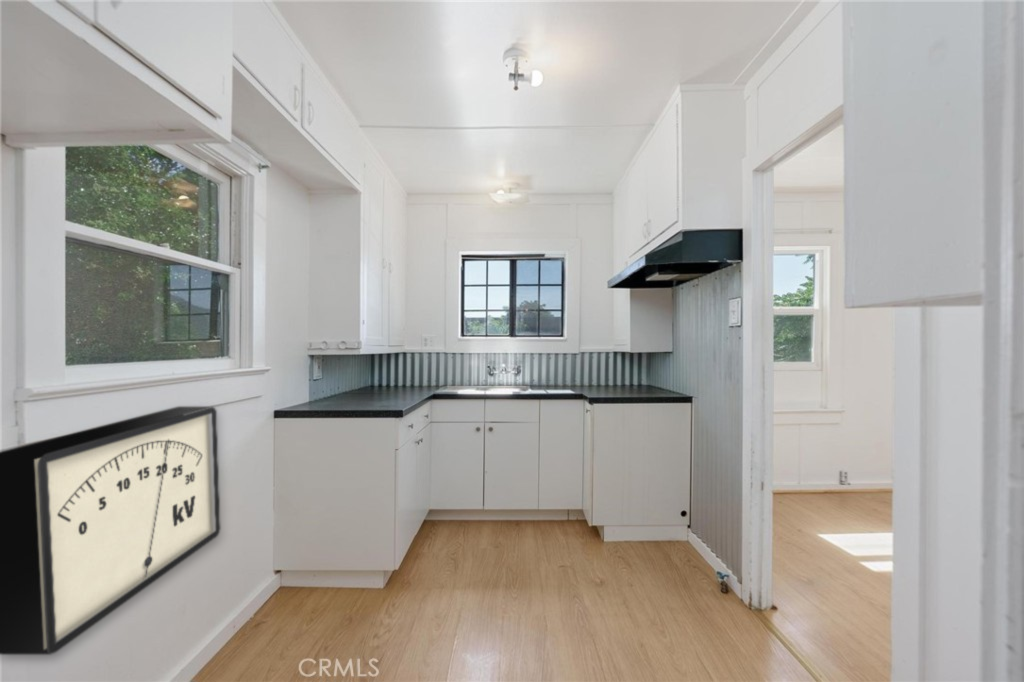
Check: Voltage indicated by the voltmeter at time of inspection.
20 kV
